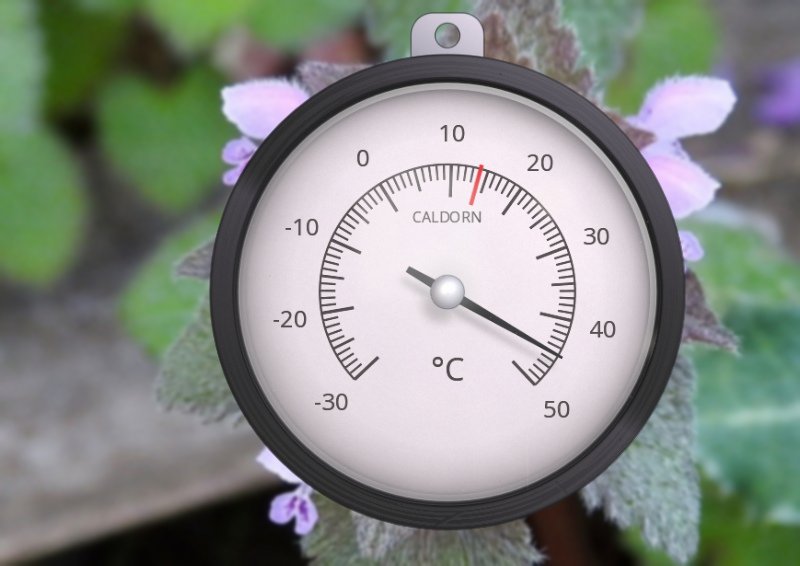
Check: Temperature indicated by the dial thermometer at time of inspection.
45 °C
